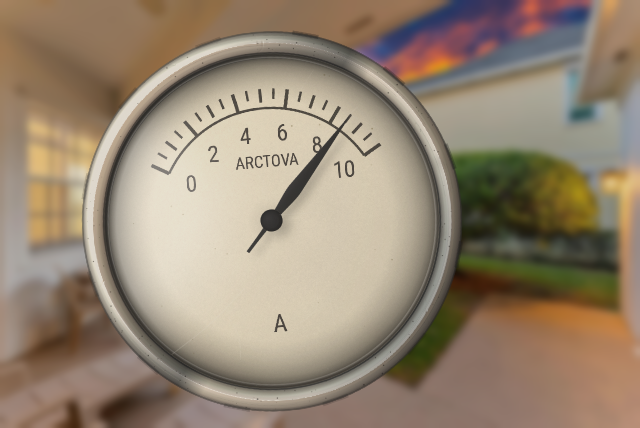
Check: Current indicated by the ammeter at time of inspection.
8.5 A
